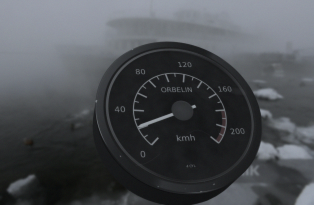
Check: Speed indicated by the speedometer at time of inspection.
20 km/h
